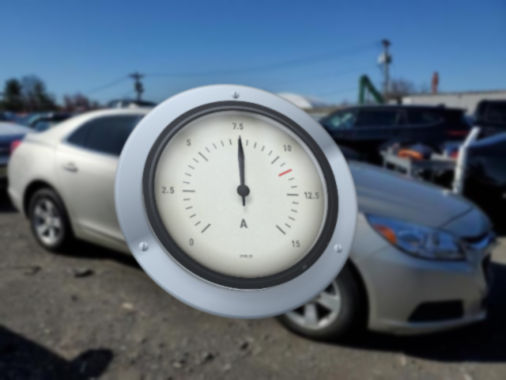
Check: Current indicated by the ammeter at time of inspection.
7.5 A
